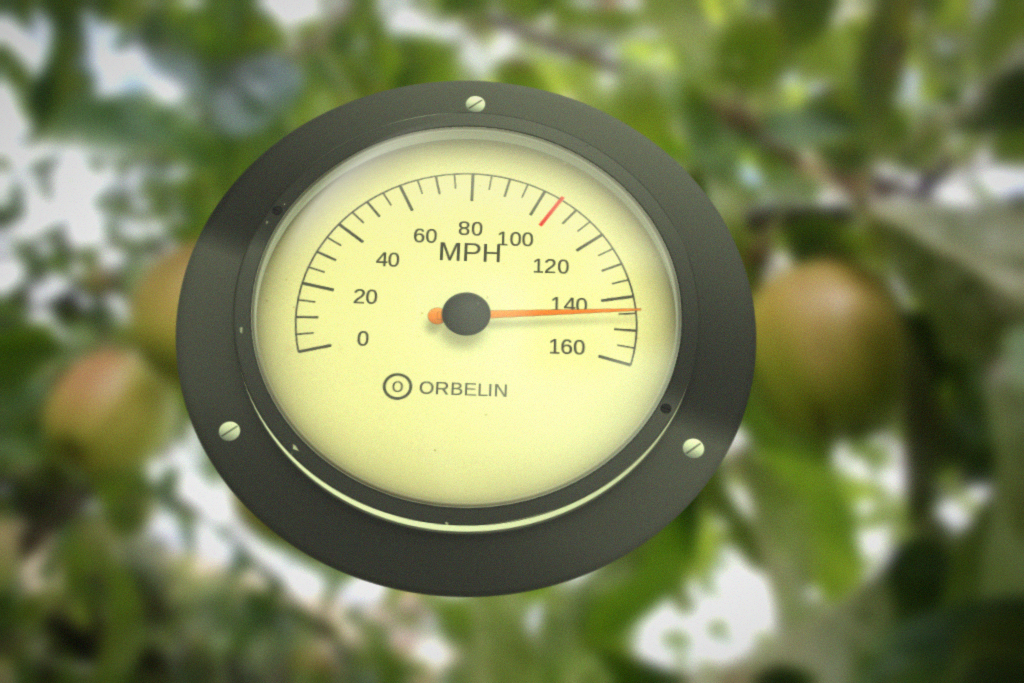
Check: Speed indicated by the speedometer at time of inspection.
145 mph
